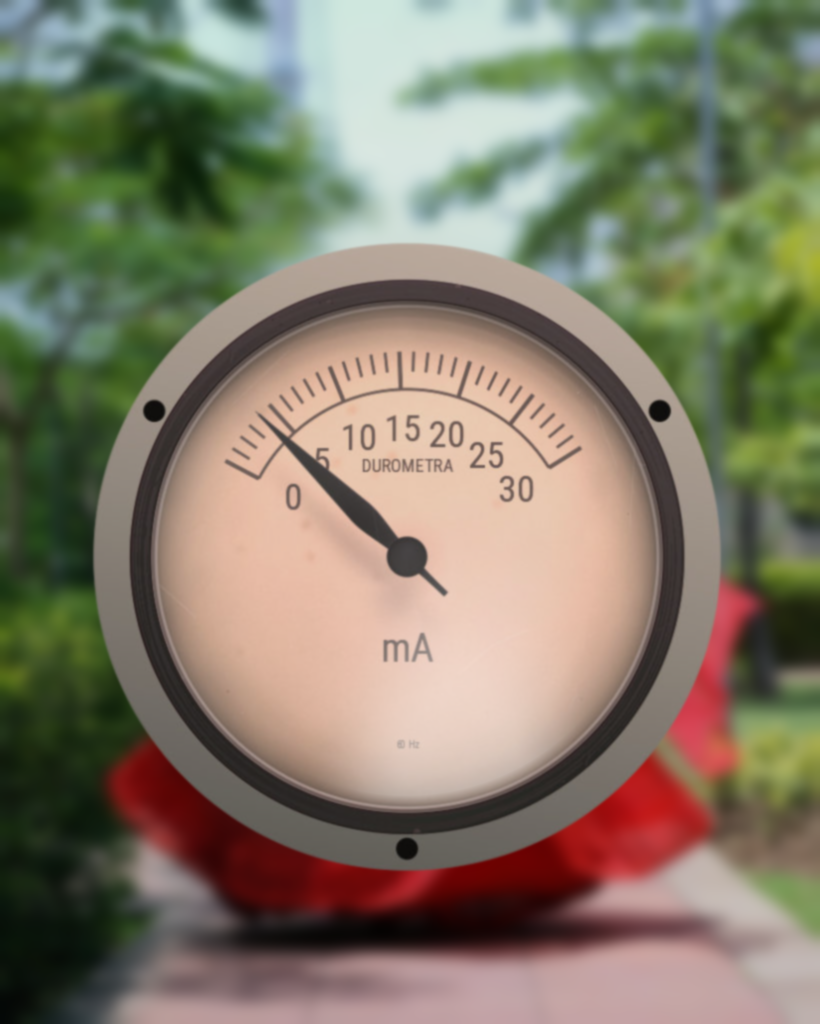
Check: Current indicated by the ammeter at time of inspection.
4 mA
